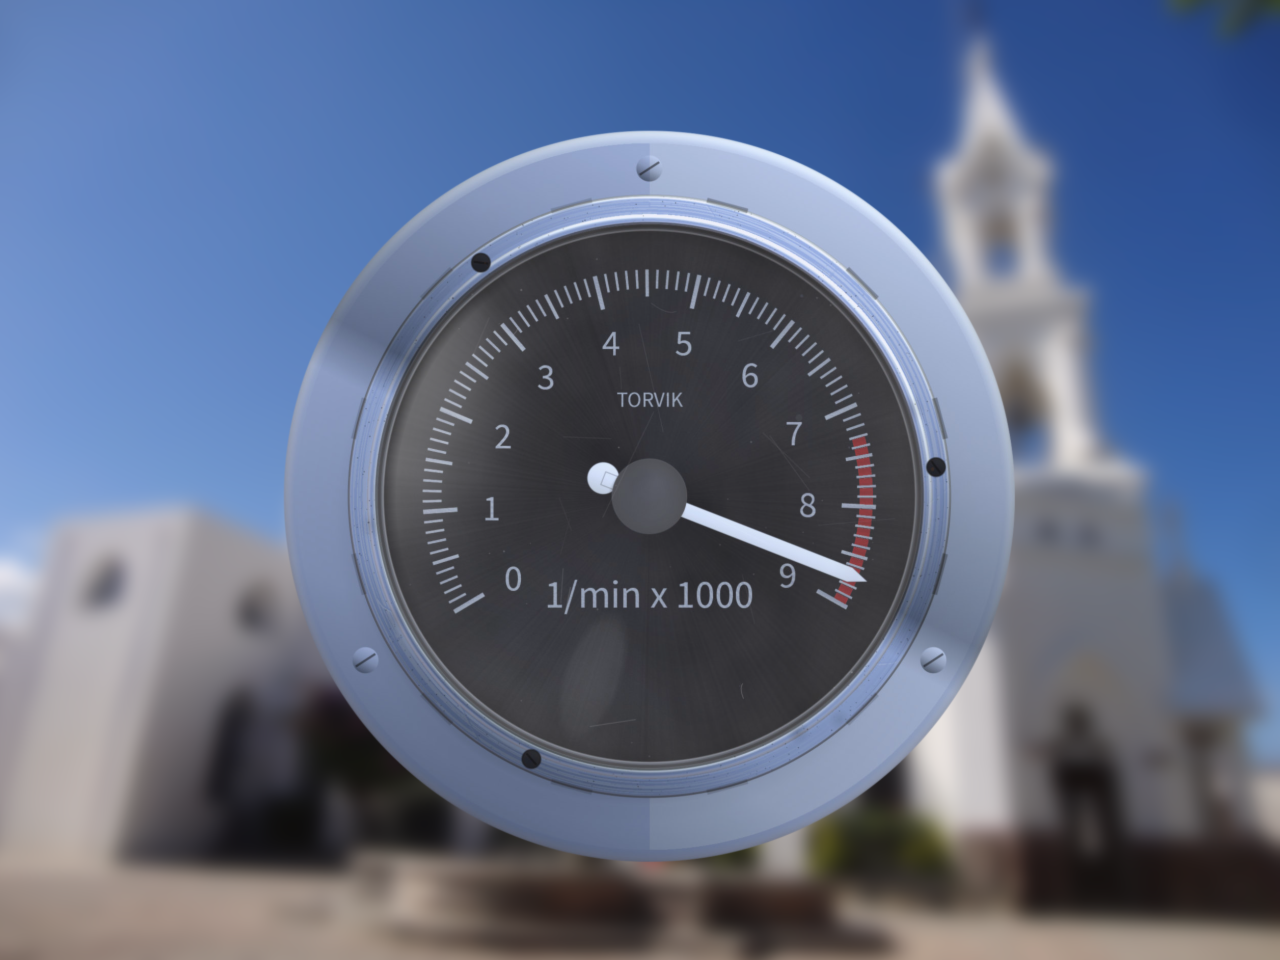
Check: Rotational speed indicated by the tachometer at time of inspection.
8700 rpm
